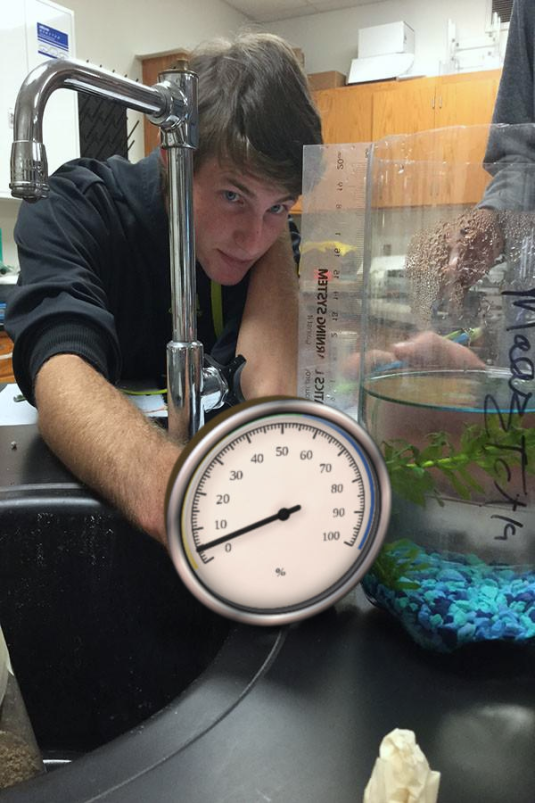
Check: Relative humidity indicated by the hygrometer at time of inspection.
5 %
